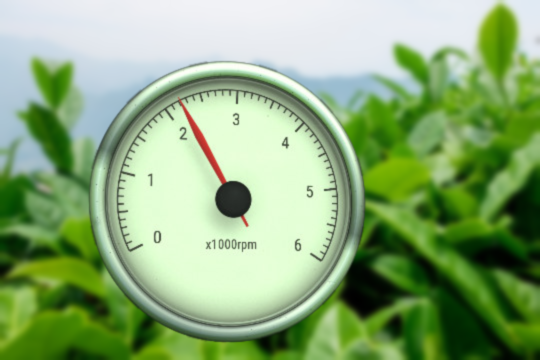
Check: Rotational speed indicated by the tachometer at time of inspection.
2200 rpm
